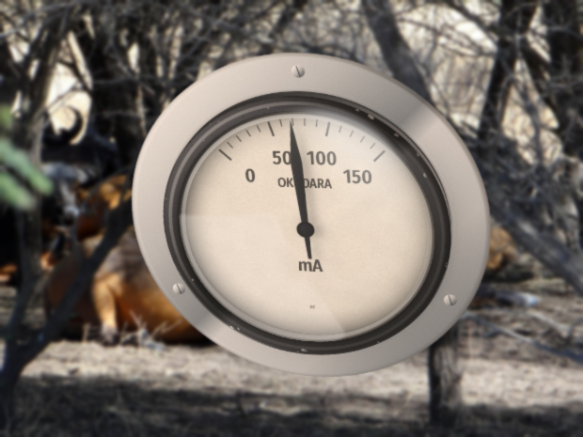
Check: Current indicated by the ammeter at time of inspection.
70 mA
